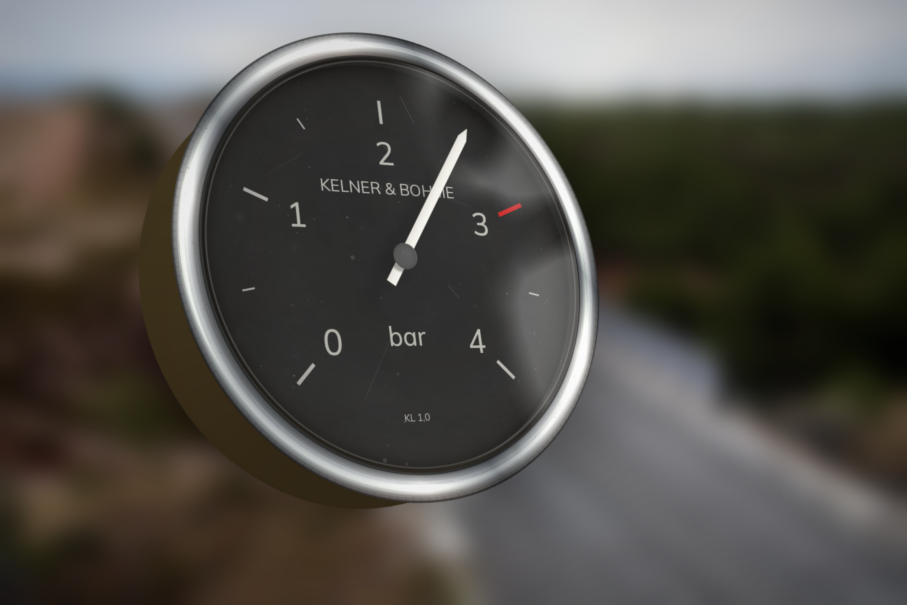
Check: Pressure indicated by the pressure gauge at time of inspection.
2.5 bar
